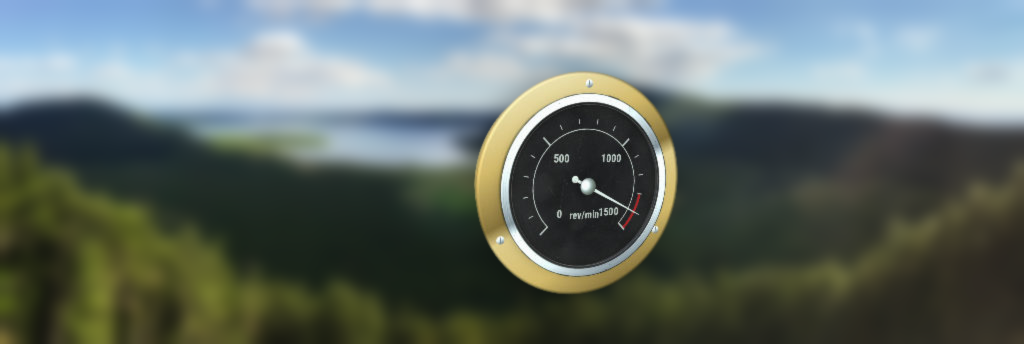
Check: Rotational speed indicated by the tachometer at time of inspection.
1400 rpm
